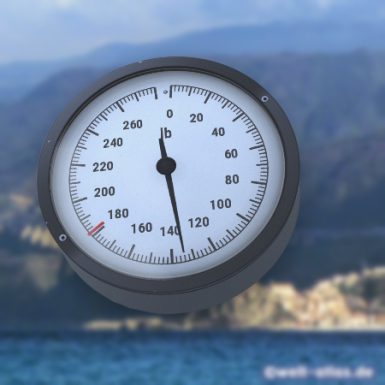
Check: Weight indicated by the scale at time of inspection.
134 lb
